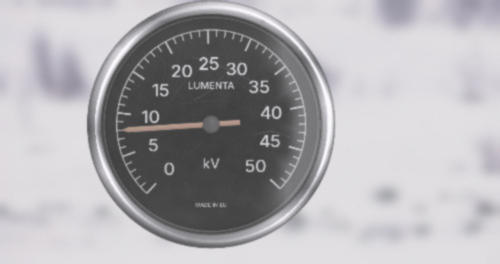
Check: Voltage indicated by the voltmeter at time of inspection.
8 kV
